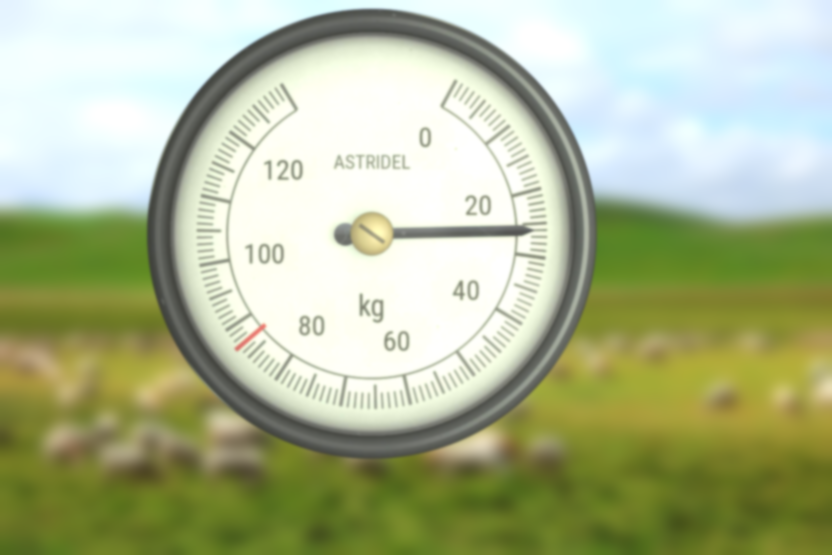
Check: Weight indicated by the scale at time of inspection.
26 kg
